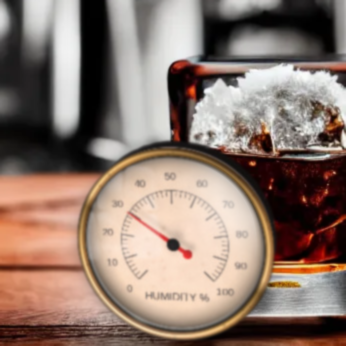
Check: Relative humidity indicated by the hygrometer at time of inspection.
30 %
